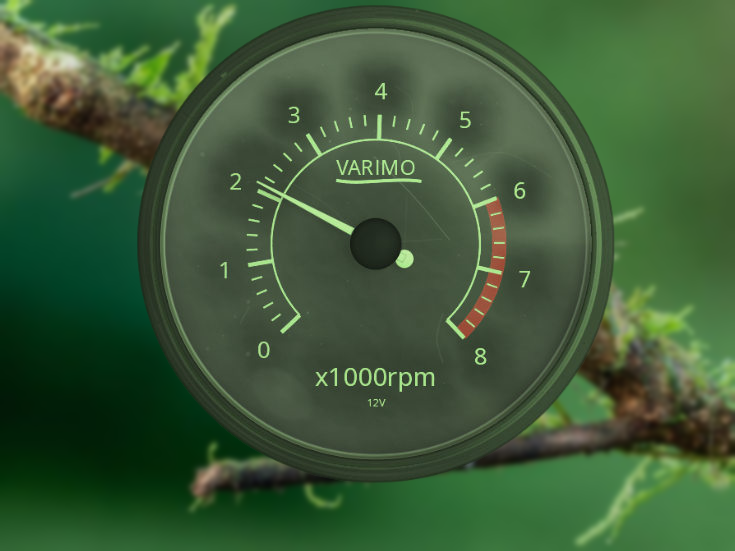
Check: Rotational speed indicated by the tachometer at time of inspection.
2100 rpm
